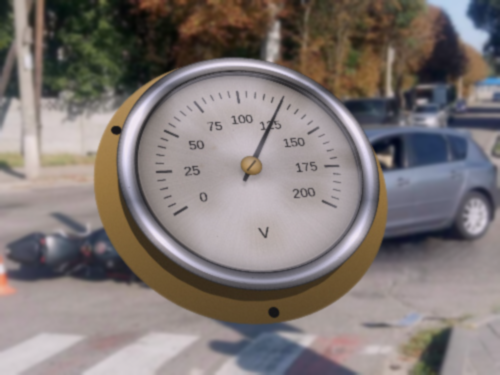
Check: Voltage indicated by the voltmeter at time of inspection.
125 V
